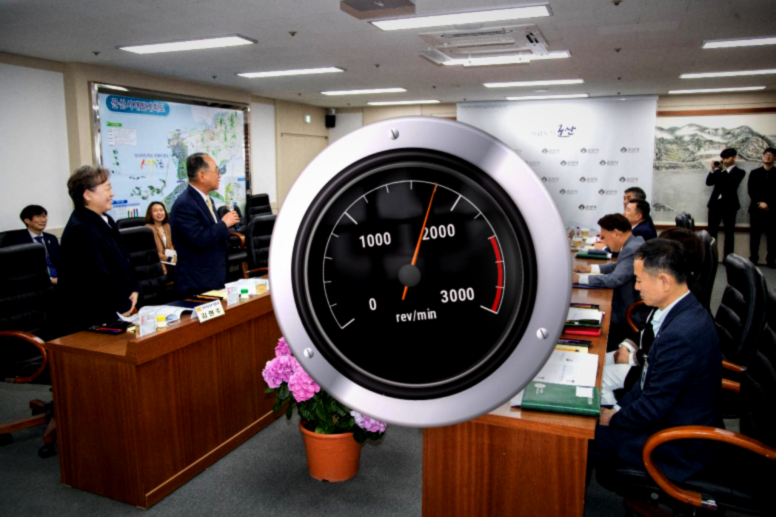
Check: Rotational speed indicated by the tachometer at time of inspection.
1800 rpm
